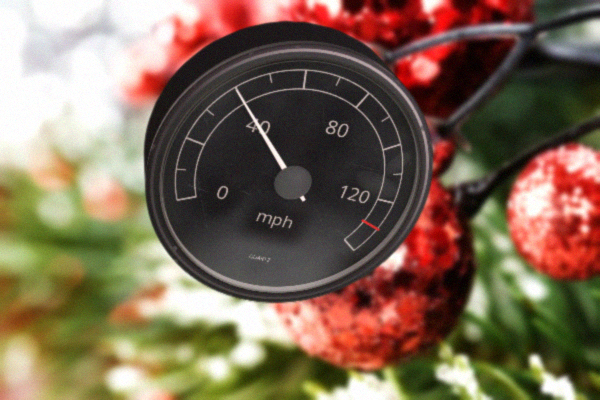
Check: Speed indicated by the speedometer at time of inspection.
40 mph
